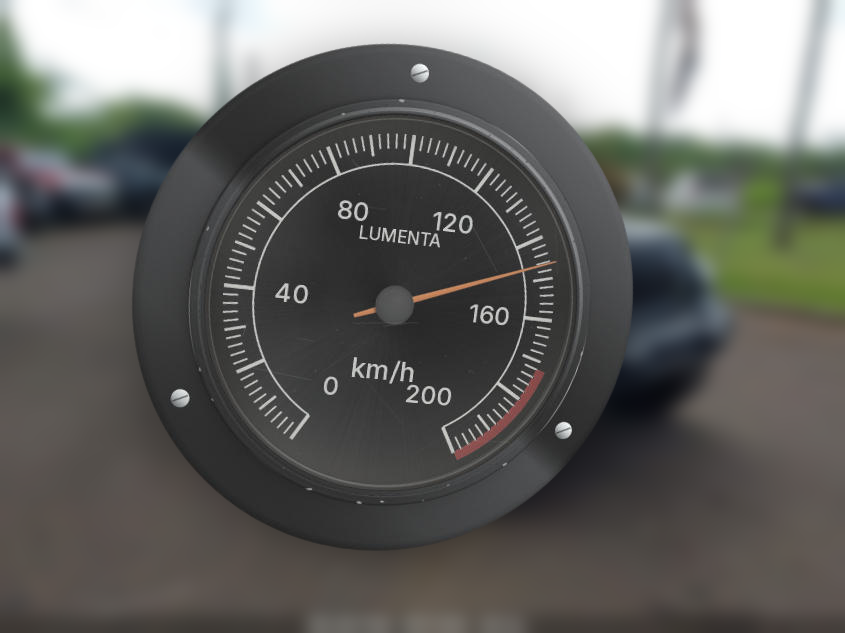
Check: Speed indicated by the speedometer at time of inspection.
146 km/h
